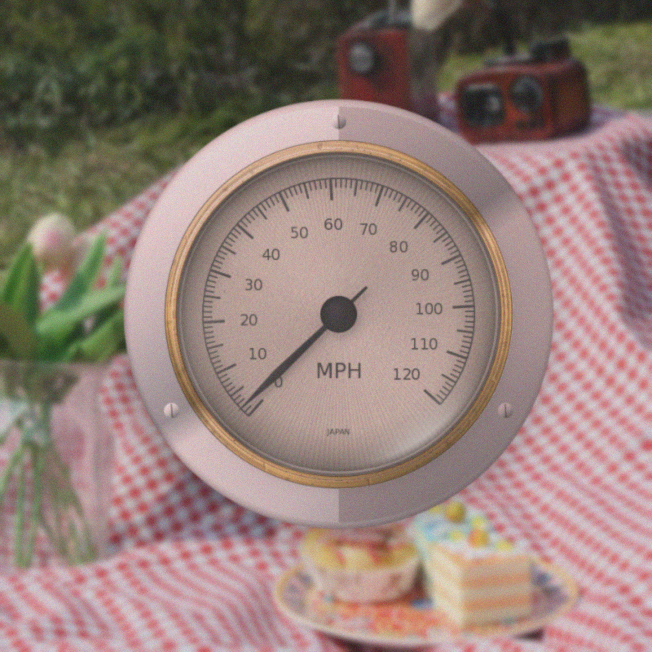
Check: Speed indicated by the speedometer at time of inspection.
2 mph
